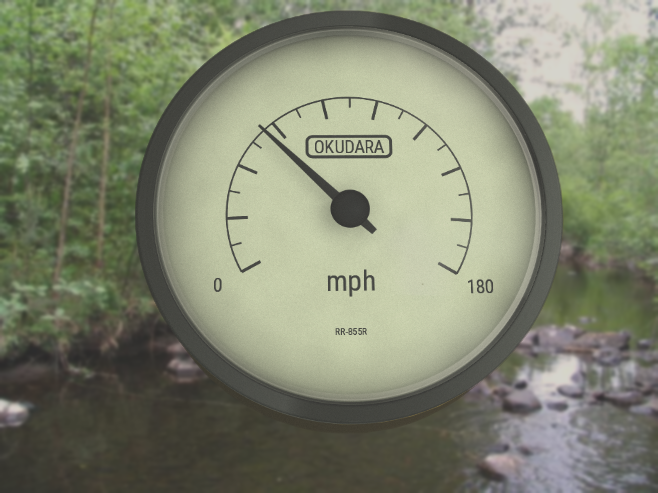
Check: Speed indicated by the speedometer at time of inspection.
55 mph
